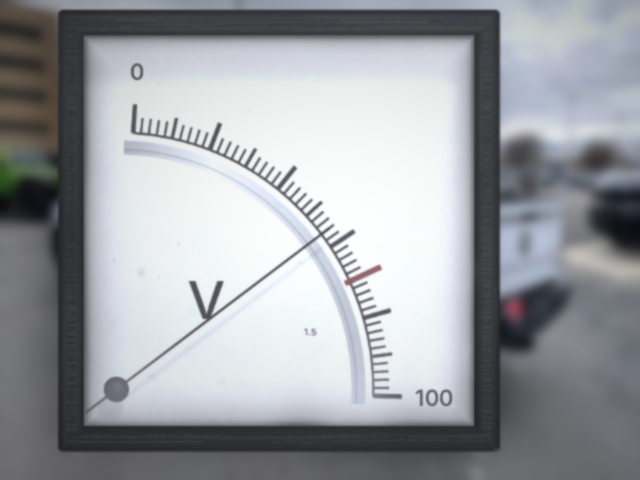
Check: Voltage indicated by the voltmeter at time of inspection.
56 V
